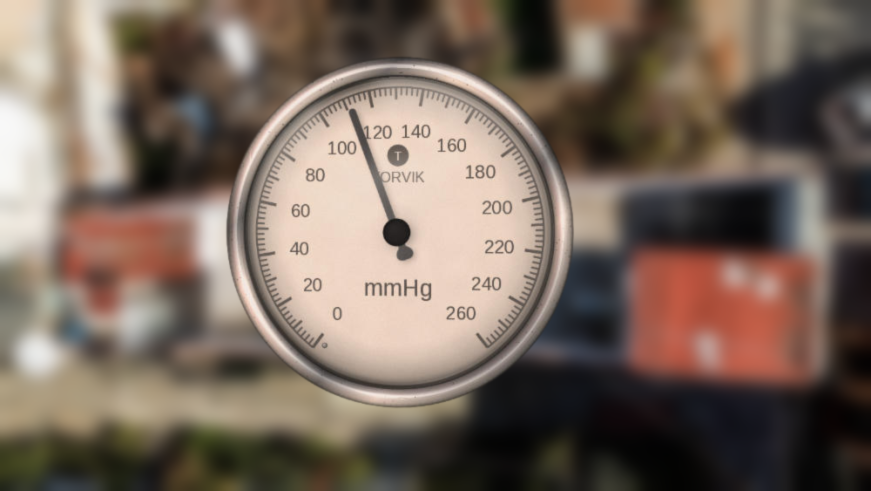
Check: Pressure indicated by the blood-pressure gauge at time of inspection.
112 mmHg
